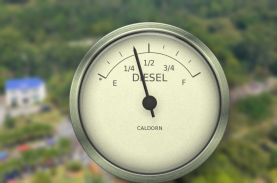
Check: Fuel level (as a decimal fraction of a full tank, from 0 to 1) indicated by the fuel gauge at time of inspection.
0.375
